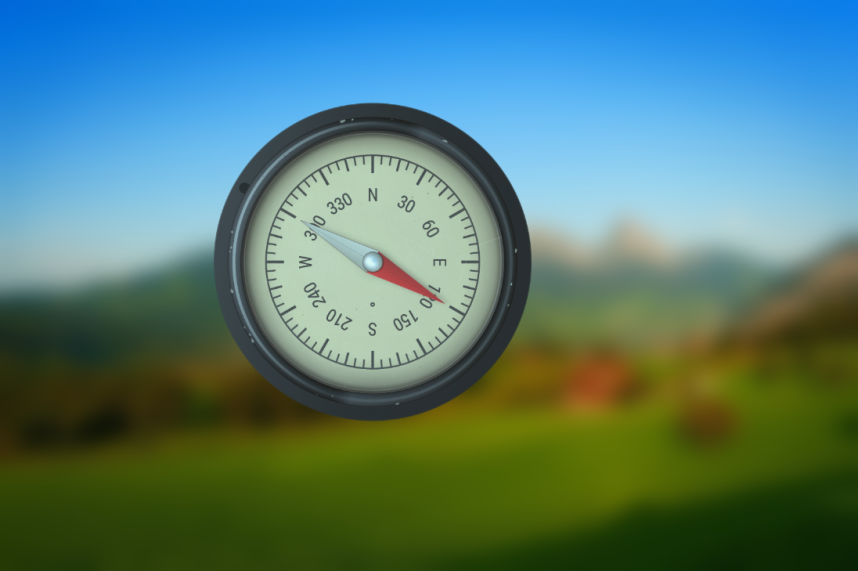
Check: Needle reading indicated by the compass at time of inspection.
120 °
